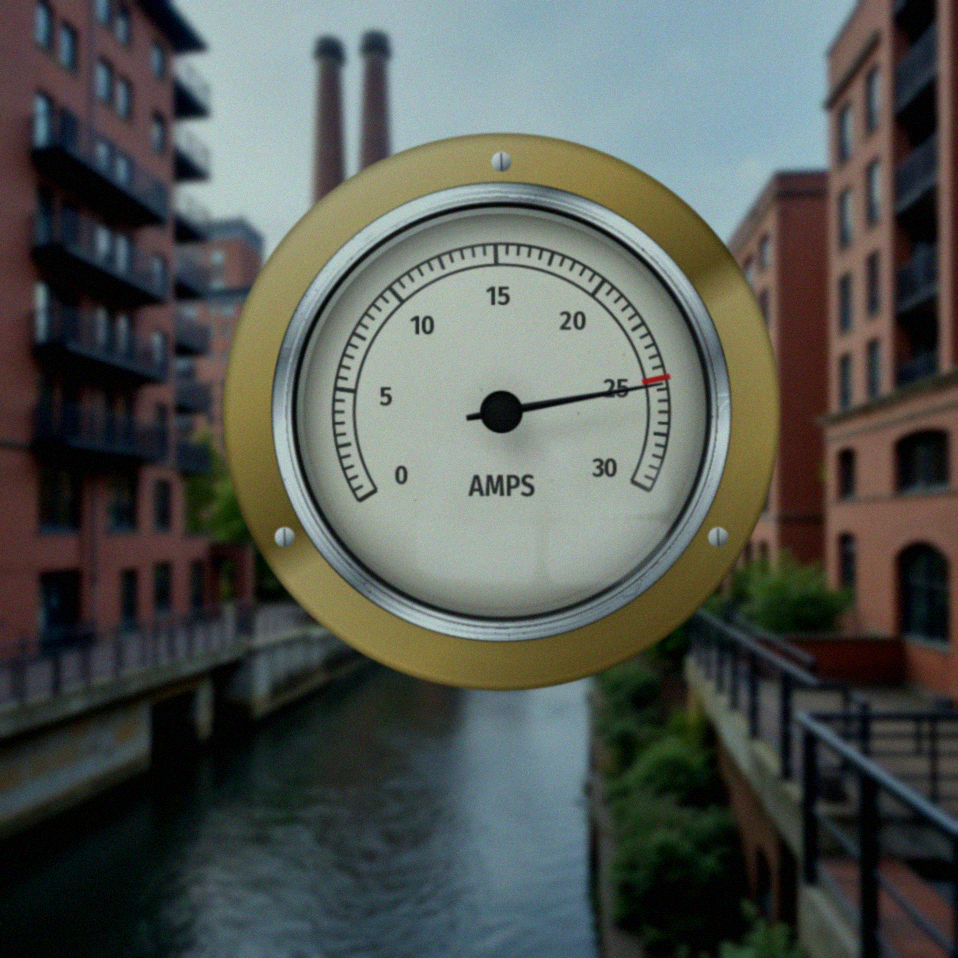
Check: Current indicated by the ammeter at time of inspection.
25.25 A
